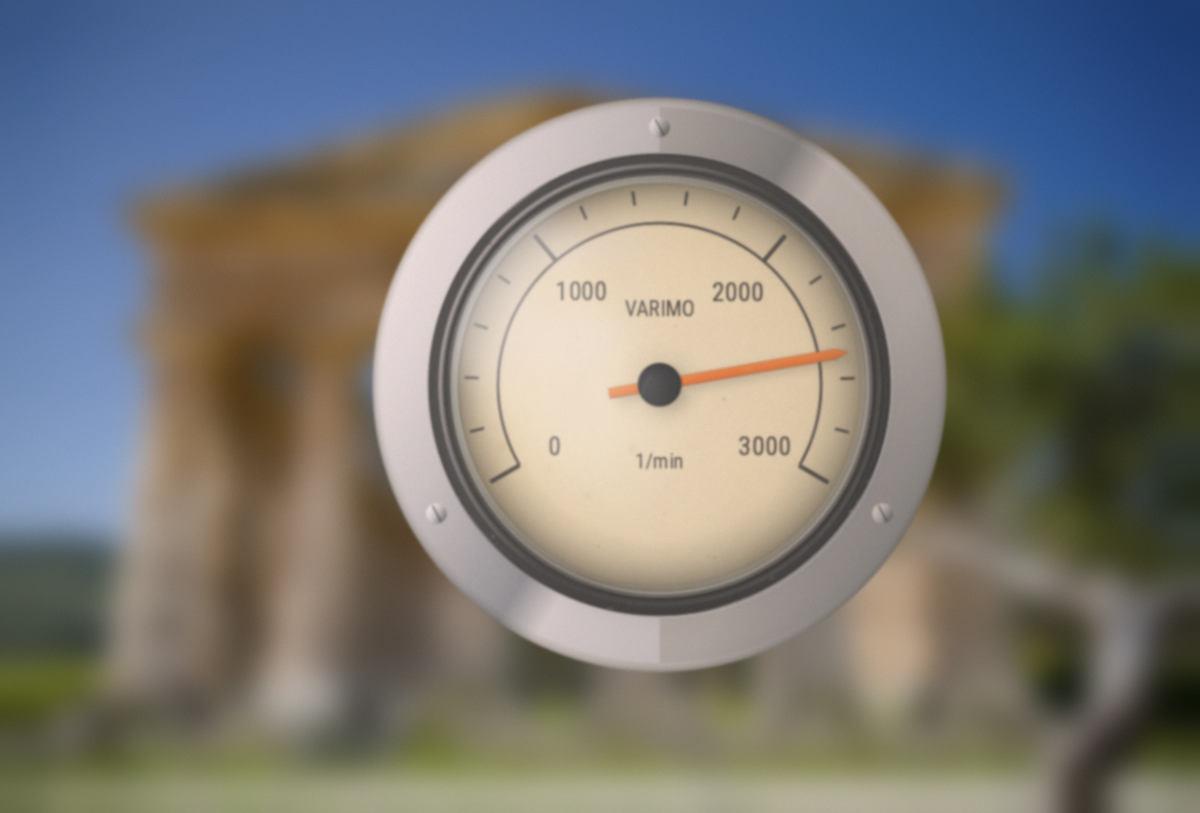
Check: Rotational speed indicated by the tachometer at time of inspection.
2500 rpm
